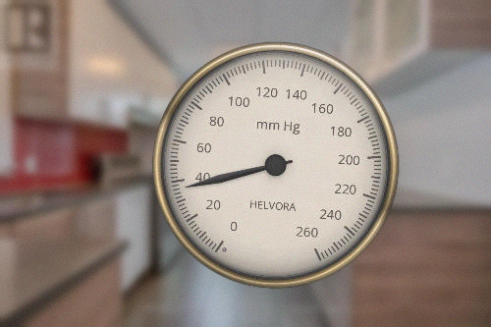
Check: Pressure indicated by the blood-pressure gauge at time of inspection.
36 mmHg
